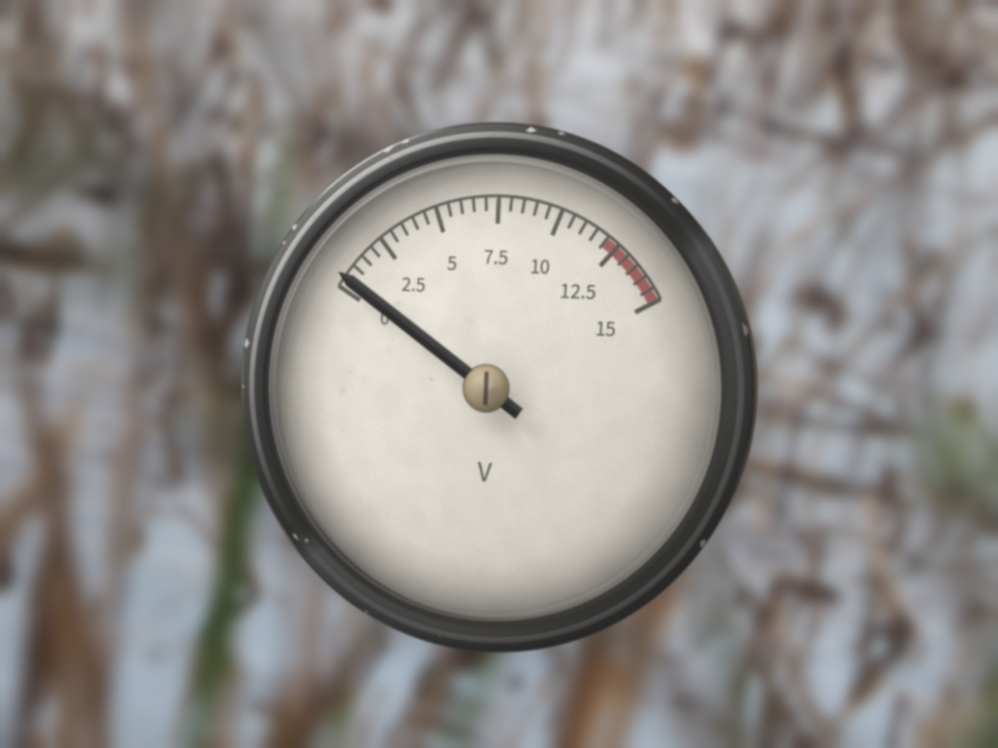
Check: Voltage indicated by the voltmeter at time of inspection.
0.5 V
